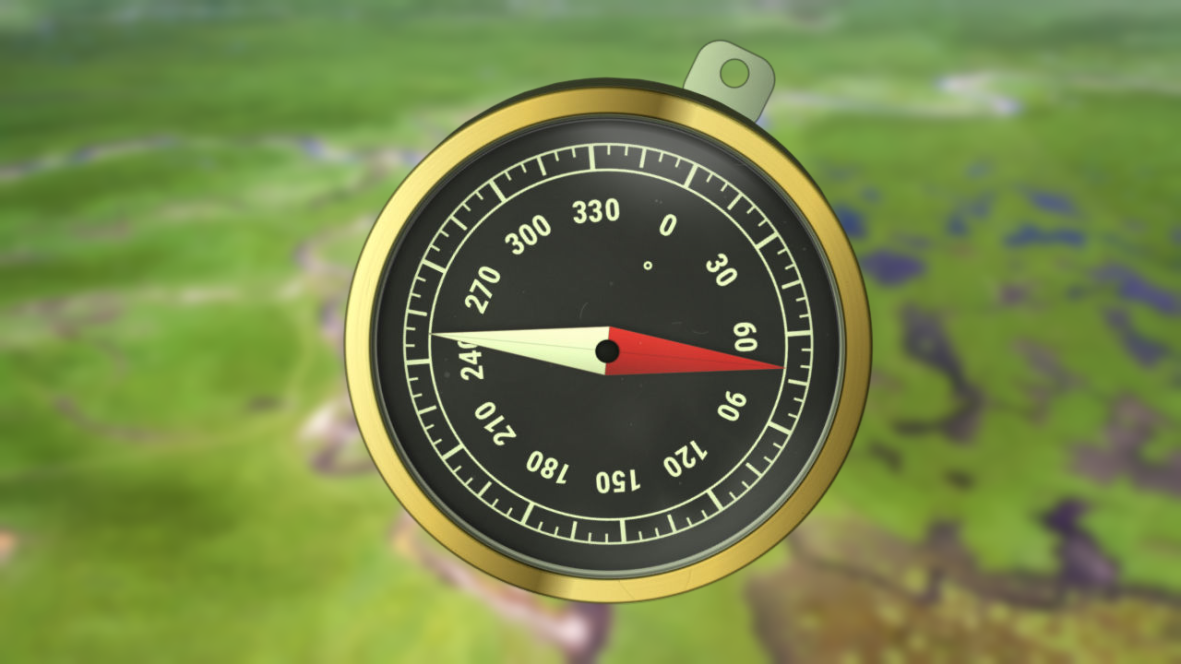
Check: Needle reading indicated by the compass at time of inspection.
70 °
